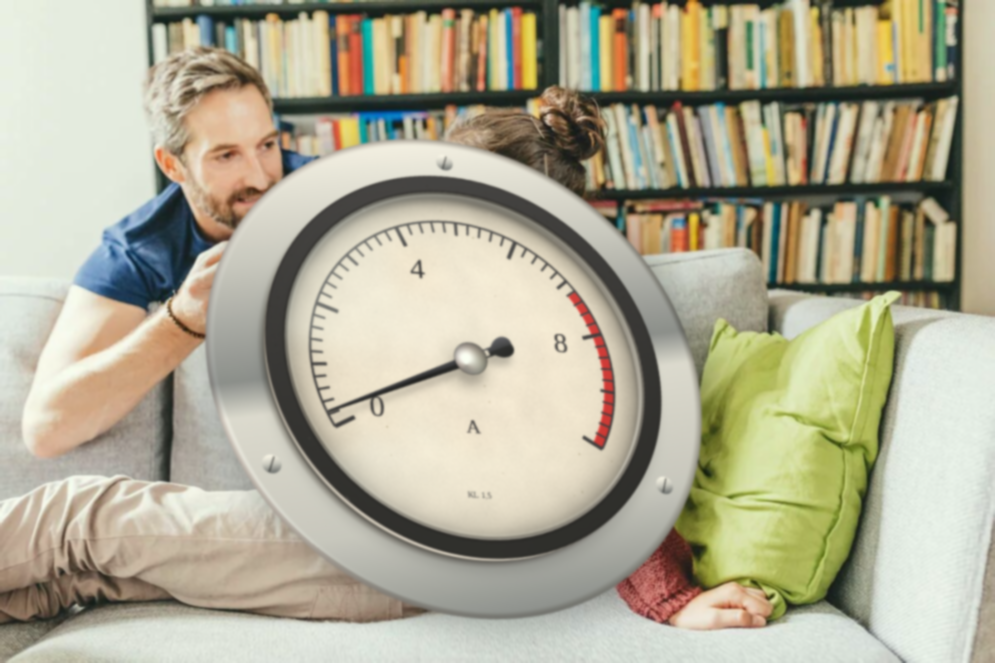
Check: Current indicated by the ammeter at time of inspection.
0.2 A
